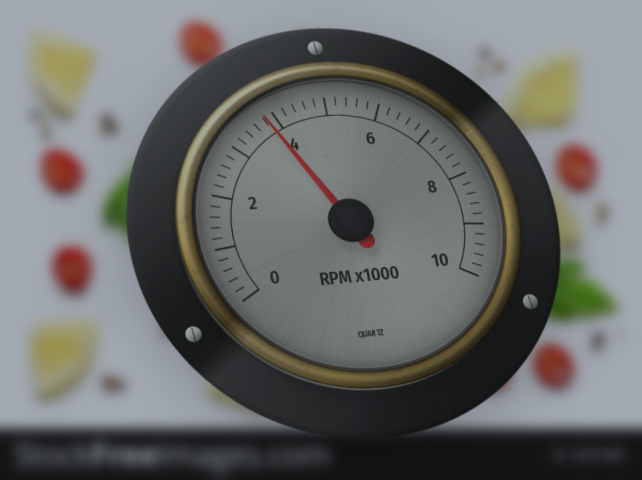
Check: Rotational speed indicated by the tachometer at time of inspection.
3800 rpm
